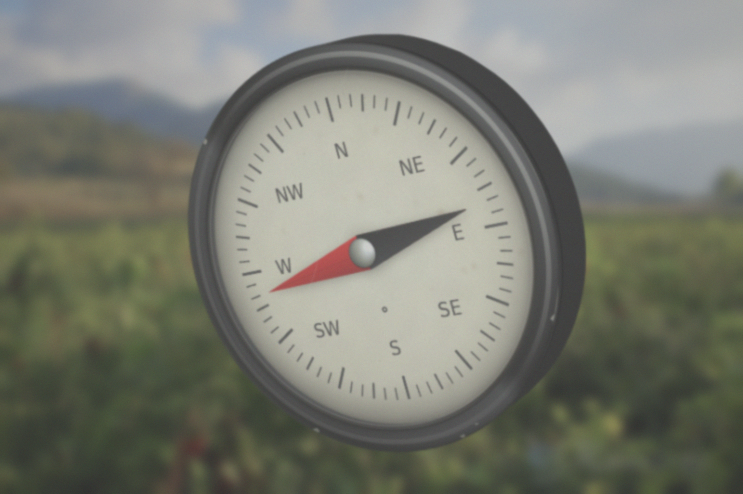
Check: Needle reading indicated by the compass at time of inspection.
260 °
